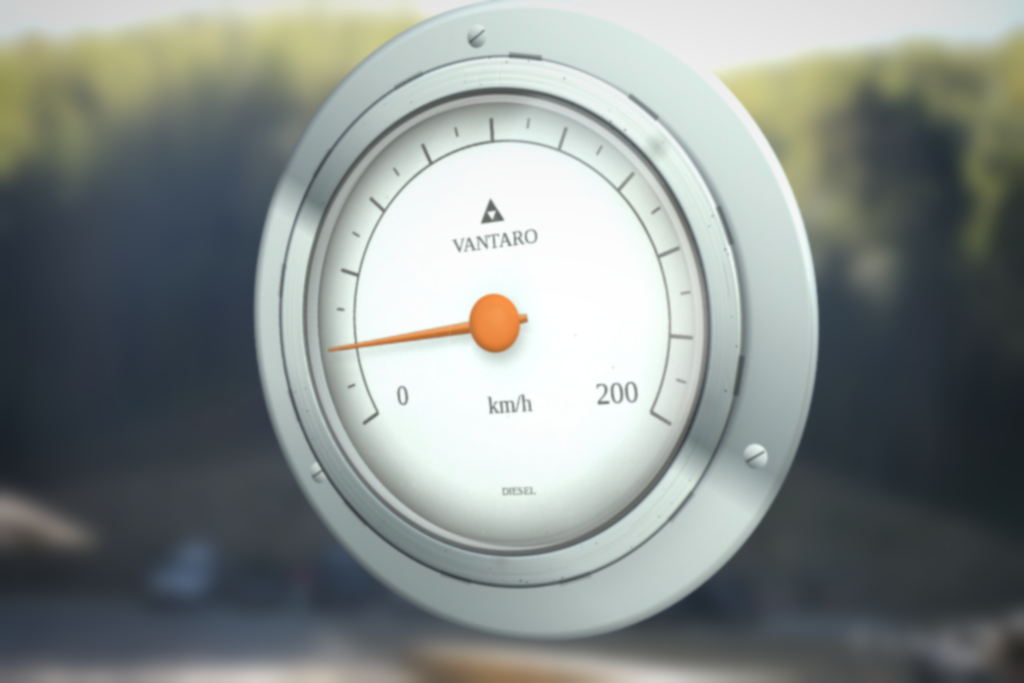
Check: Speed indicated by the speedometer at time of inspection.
20 km/h
